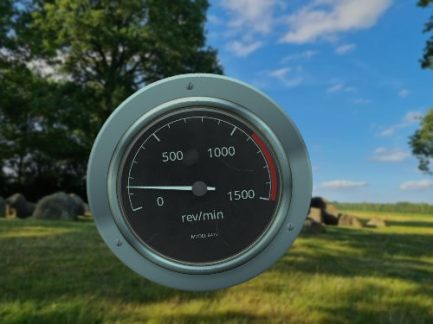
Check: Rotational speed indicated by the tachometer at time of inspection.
150 rpm
